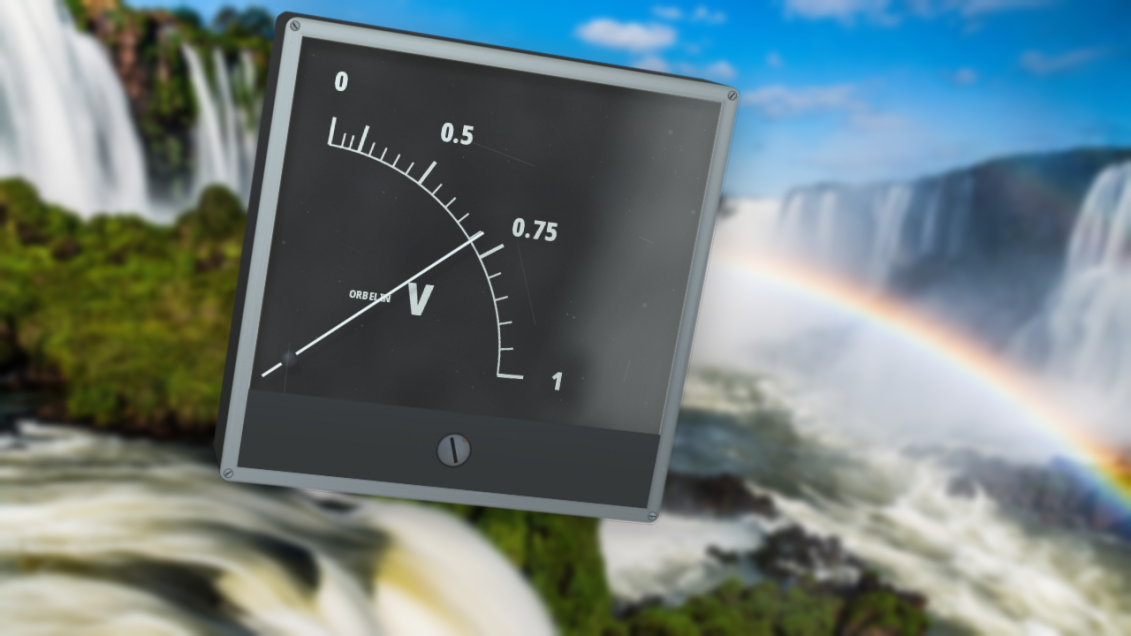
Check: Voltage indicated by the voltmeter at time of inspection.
0.7 V
